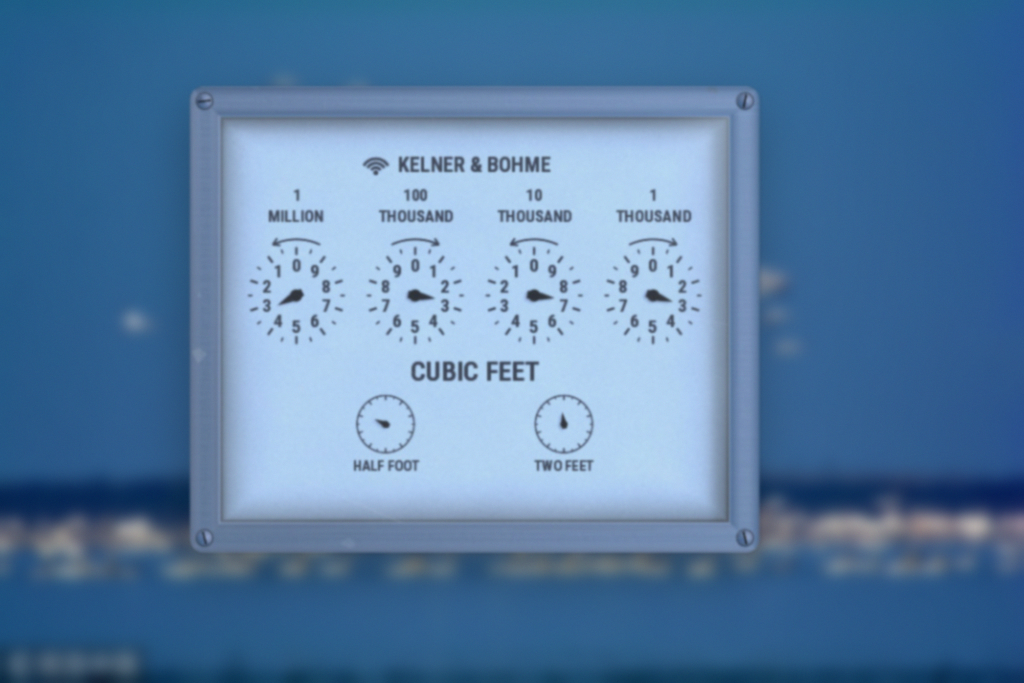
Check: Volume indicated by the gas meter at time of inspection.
327300 ft³
